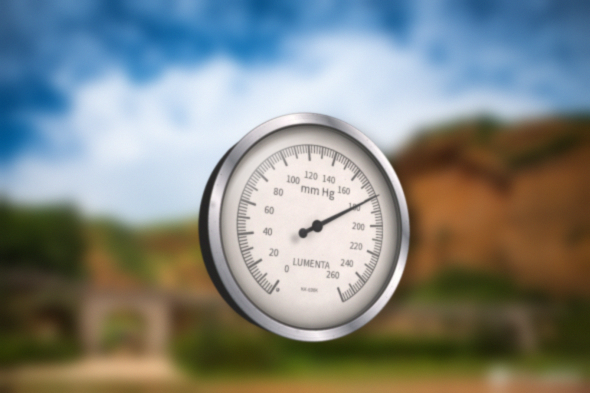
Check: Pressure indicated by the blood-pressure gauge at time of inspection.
180 mmHg
